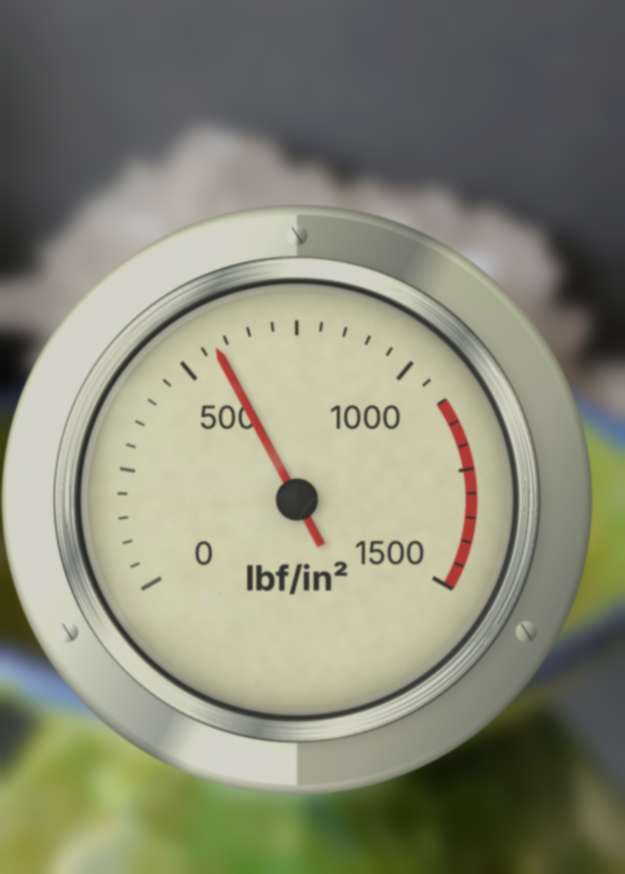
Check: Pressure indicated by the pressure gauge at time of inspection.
575 psi
